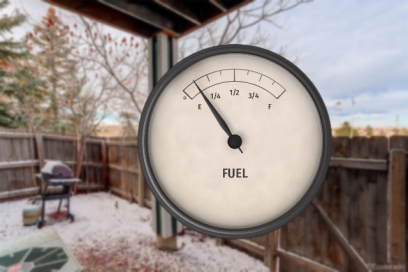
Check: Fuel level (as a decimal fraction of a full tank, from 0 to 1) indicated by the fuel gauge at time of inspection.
0.125
